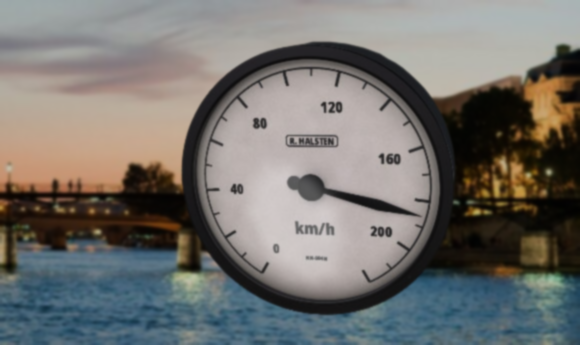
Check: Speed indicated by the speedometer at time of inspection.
185 km/h
